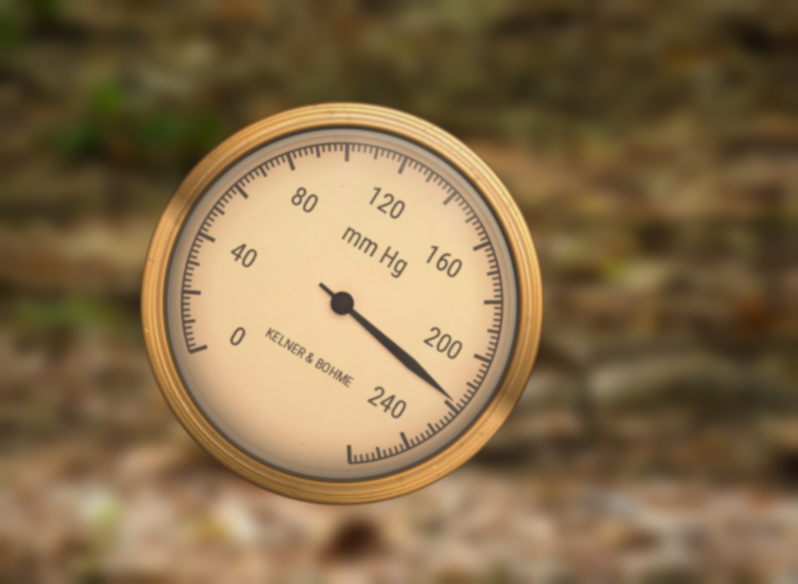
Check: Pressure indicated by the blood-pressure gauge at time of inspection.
218 mmHg
